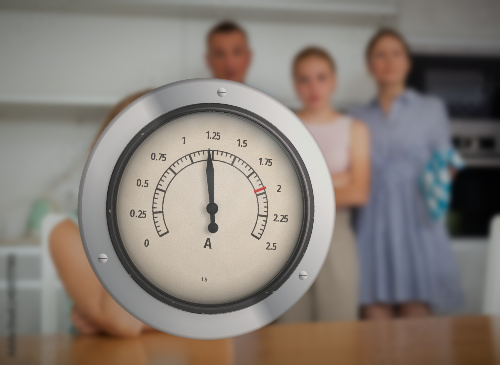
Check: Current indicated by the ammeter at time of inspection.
1.2 A
